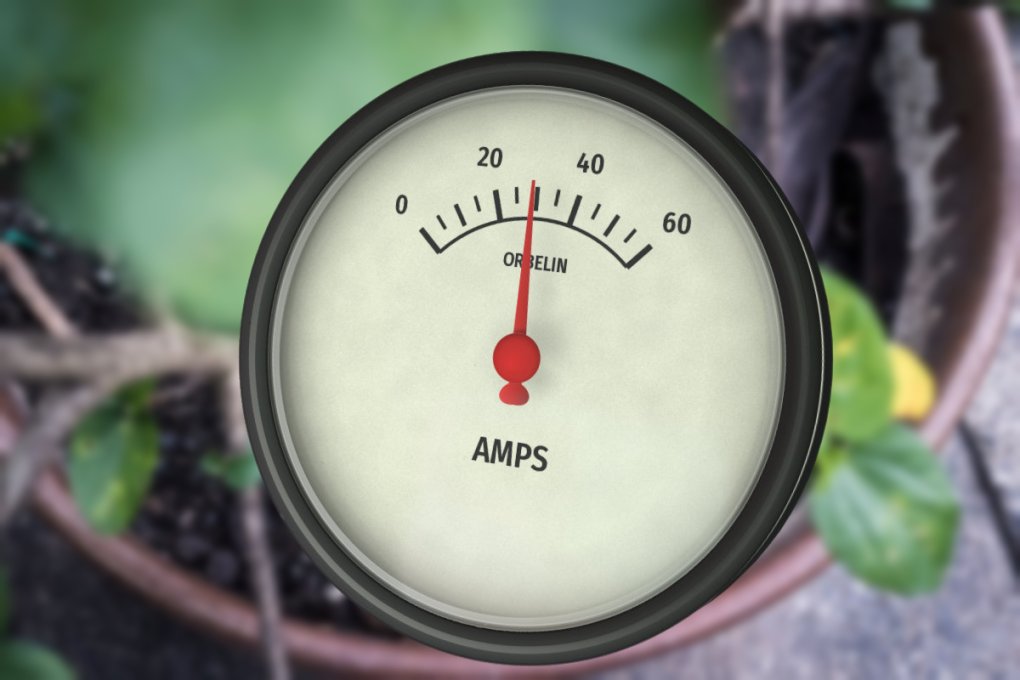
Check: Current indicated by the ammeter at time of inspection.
30 A
